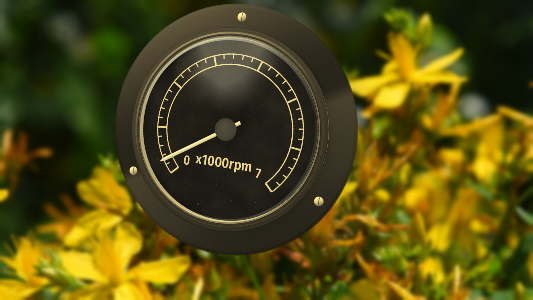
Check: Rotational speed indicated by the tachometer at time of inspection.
300 rpm
